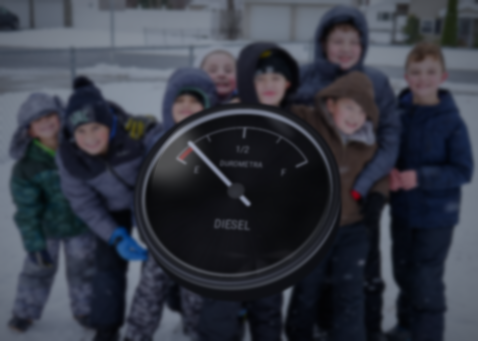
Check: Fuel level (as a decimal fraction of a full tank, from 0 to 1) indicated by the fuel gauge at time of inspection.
0.125
